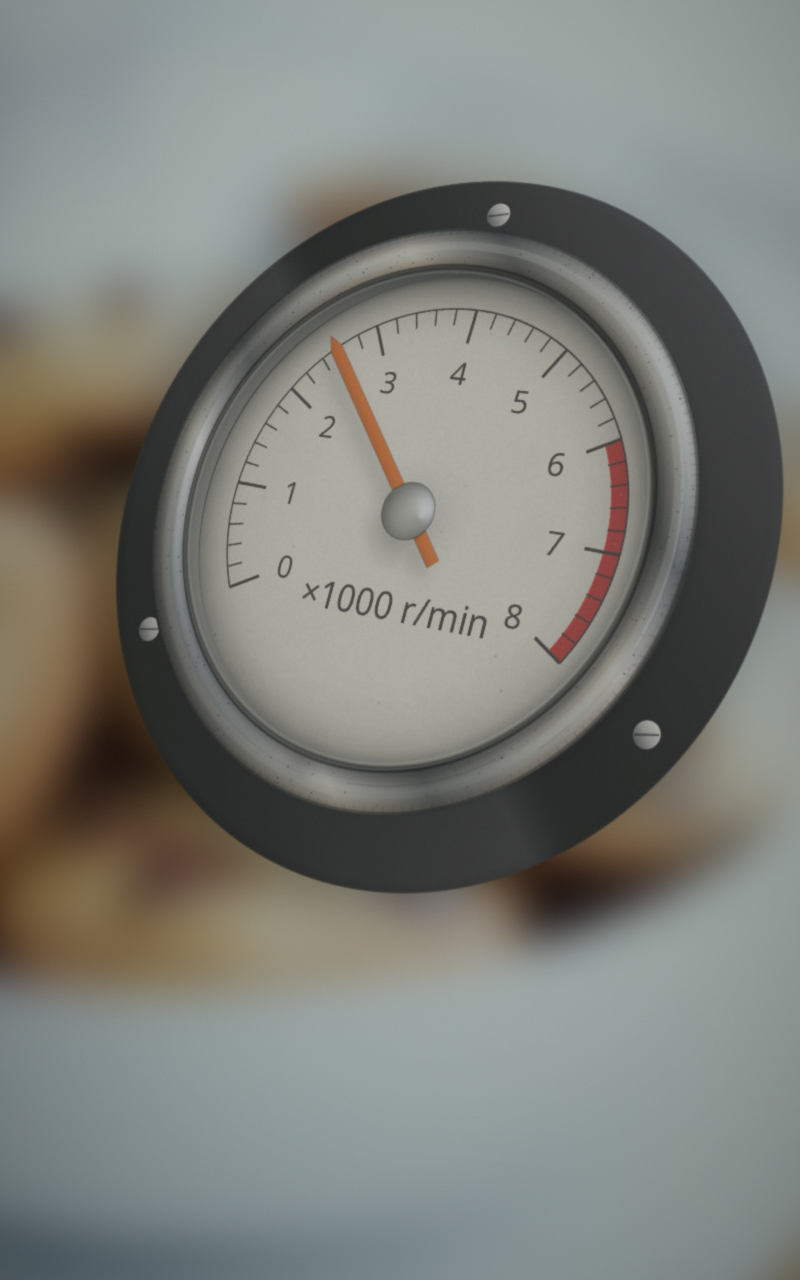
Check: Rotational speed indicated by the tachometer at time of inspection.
2600 rpm
